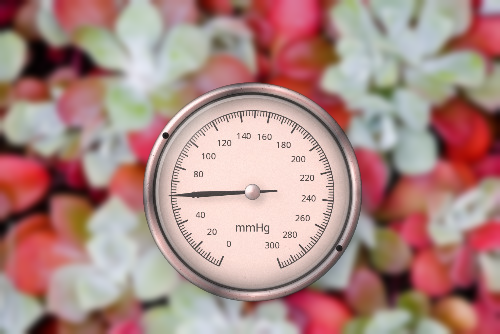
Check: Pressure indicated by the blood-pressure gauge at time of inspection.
60 mmHg
